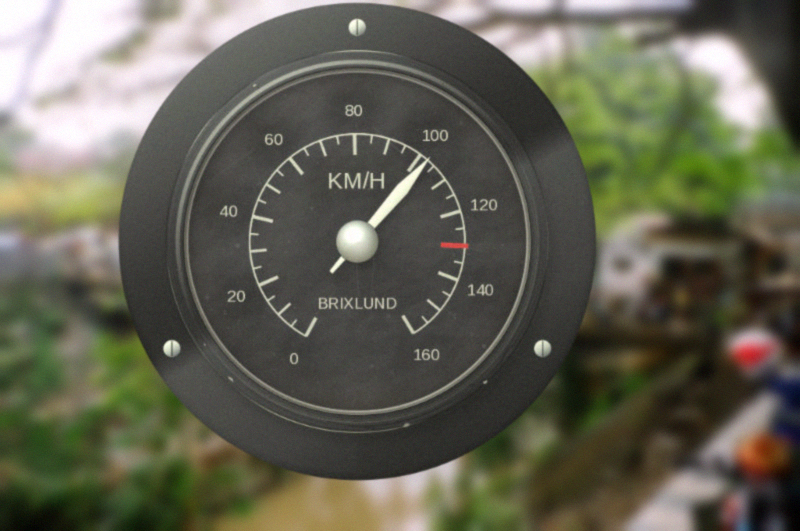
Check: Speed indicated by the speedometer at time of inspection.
102.5 km/h
